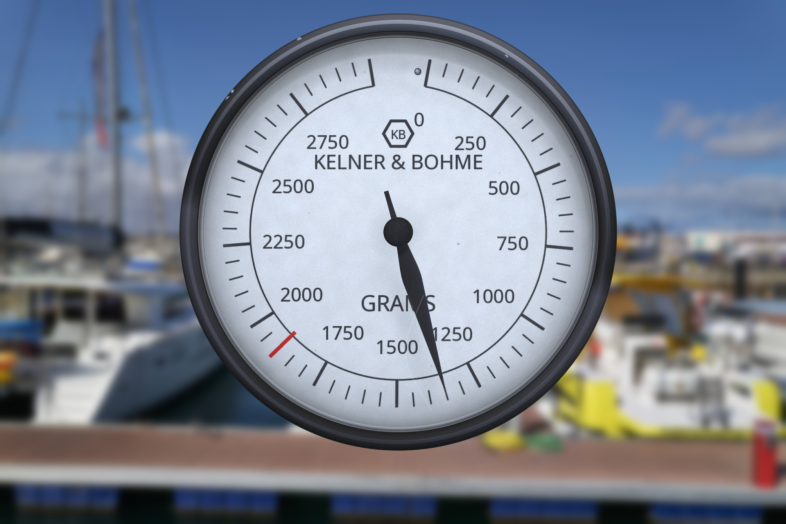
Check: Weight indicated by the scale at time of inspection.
1350 g
